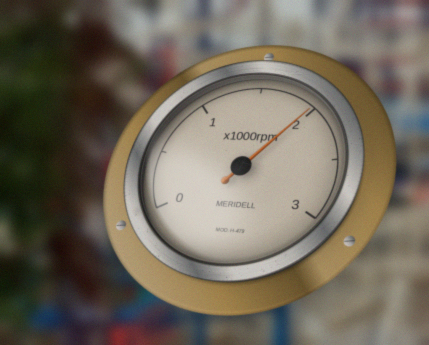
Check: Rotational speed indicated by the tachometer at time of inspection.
2000 rpm
